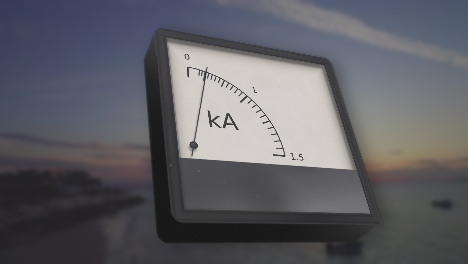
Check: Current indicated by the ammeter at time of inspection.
0.5 kA
